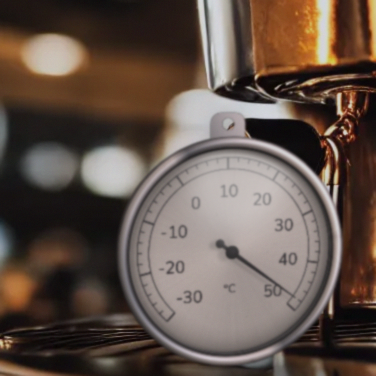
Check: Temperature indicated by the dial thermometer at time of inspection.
48 °C
